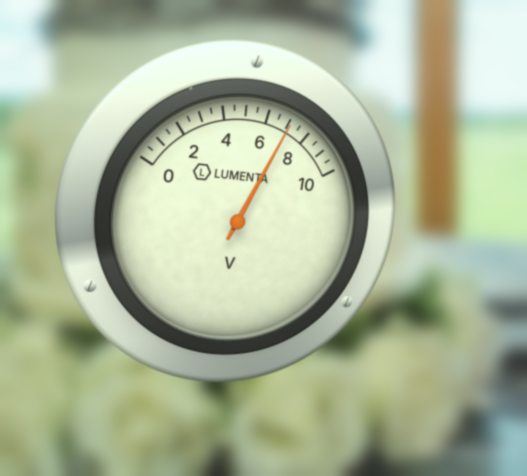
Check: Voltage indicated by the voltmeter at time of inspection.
7 V
